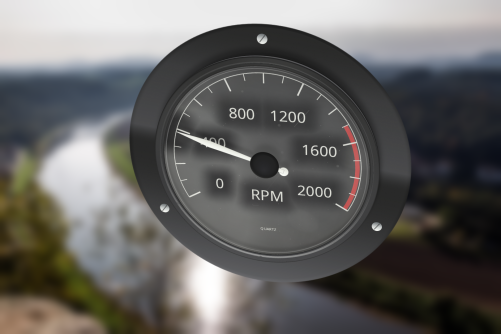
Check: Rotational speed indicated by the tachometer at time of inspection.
400 rpm
